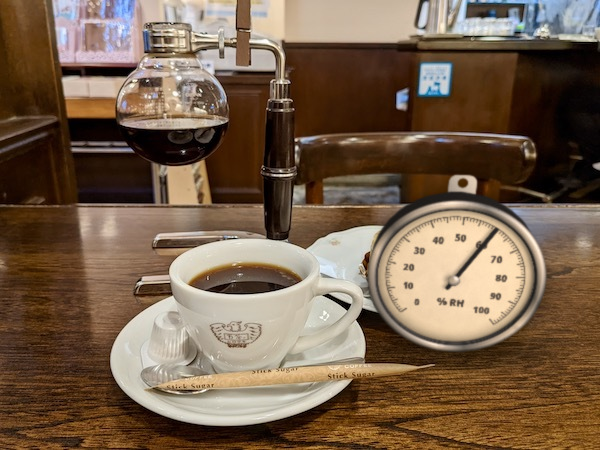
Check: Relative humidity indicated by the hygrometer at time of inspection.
60 %
